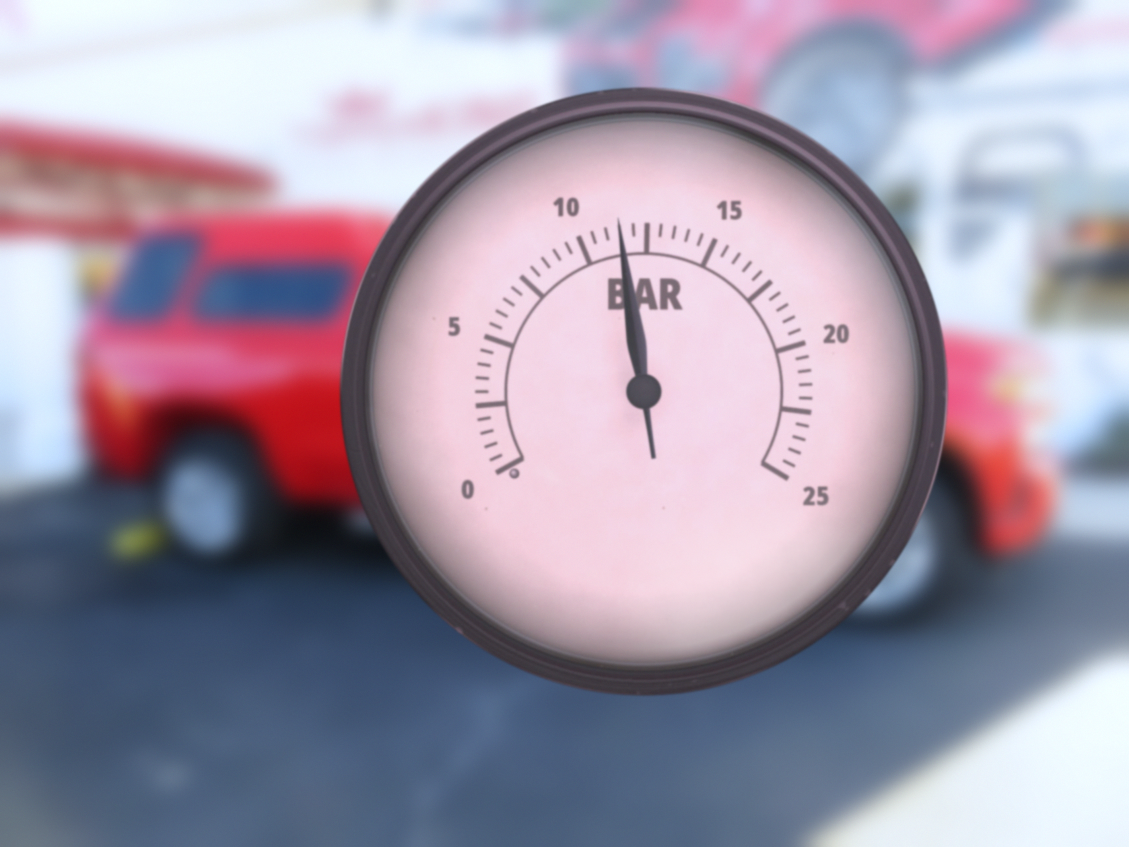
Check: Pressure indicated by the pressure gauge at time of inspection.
11.5 bar
